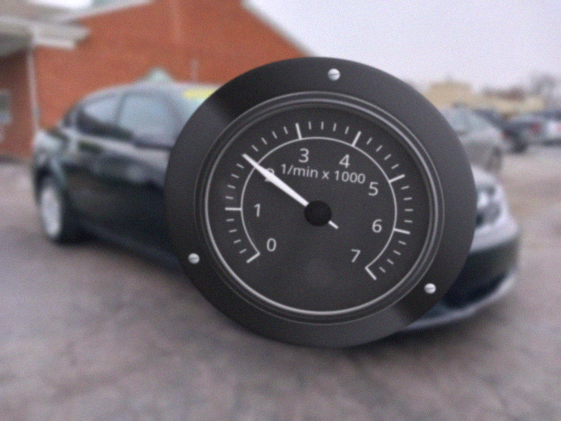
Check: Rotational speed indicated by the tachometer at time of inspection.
2000 rpm
